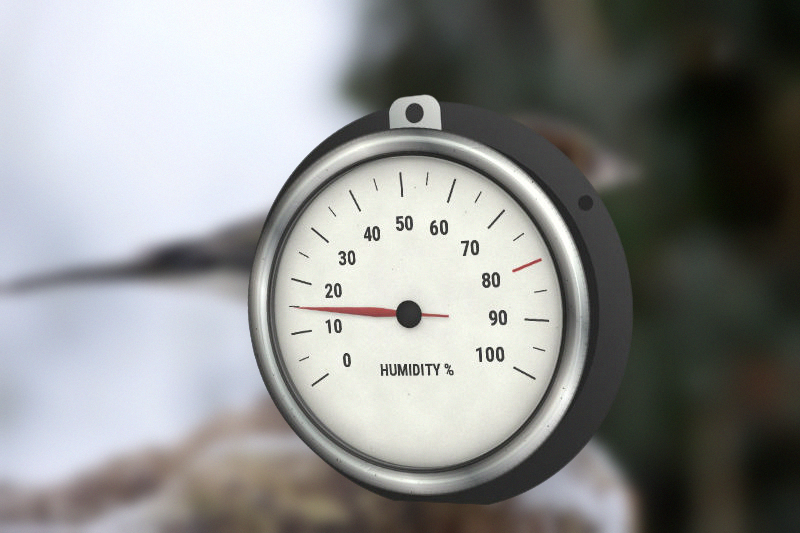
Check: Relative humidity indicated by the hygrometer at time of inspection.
15 %
